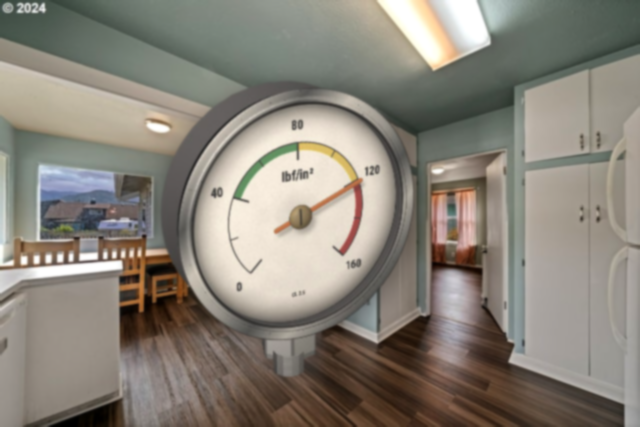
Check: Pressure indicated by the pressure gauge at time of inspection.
120 psi
